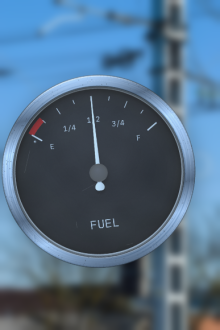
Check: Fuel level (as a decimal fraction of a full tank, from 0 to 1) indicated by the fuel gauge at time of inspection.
0.5
